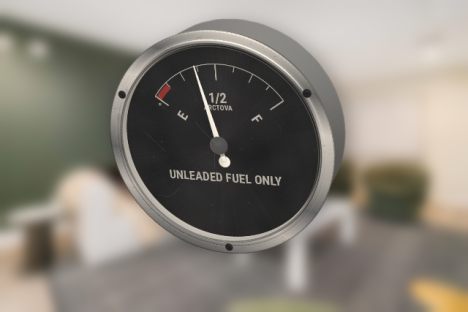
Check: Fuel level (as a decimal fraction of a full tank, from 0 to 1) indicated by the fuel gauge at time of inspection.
0.375
